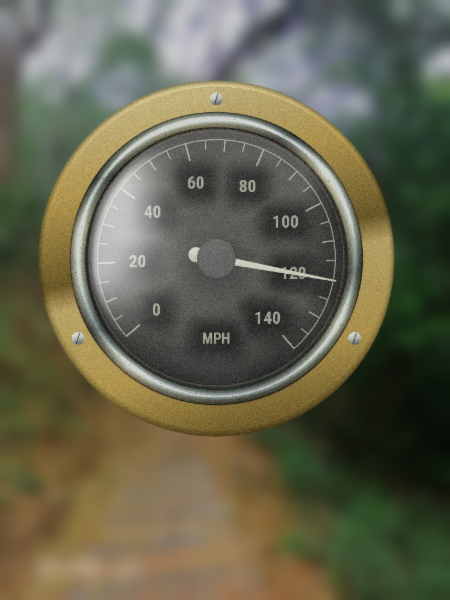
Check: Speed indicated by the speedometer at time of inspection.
120 mph
